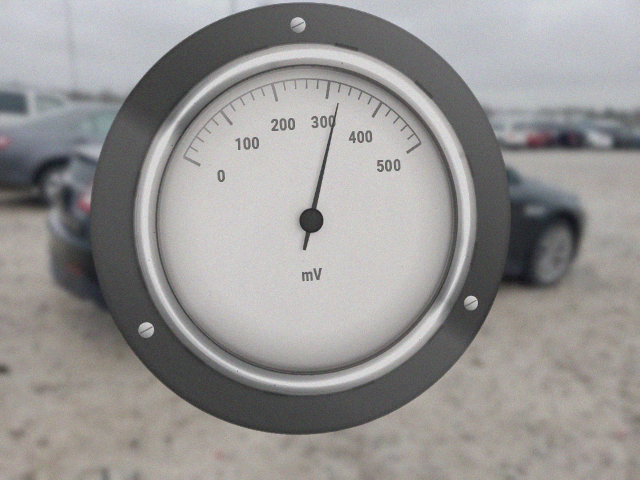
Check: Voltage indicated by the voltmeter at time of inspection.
320 mV
